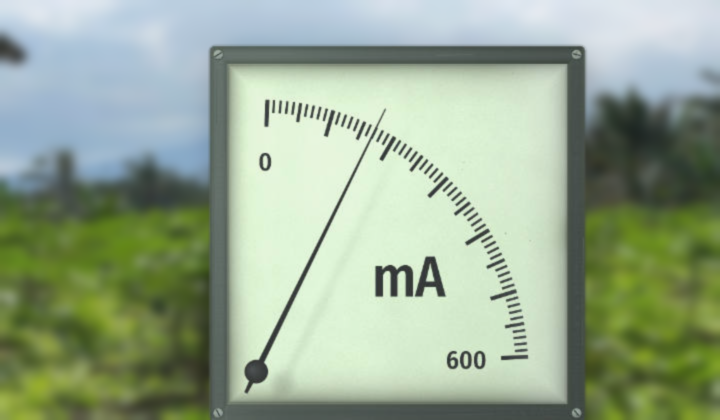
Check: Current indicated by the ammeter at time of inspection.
170 mA
